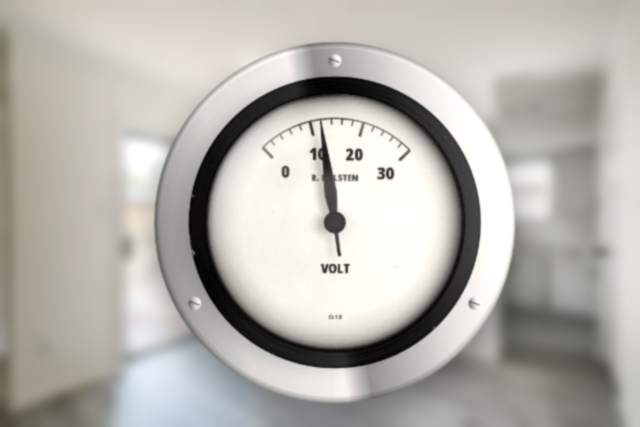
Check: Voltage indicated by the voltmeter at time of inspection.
12 V
